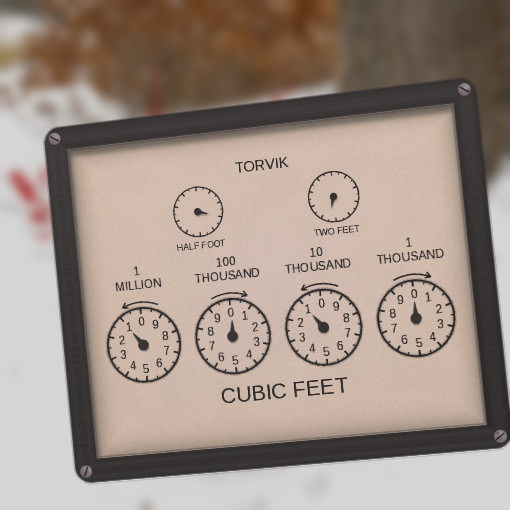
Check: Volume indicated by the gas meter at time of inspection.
101000 ft³
